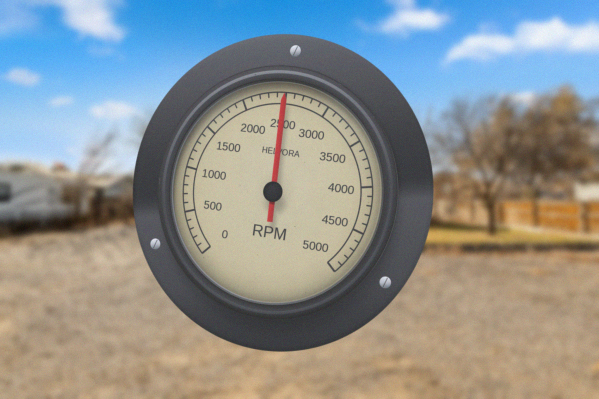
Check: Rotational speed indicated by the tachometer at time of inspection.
2500 rpm
